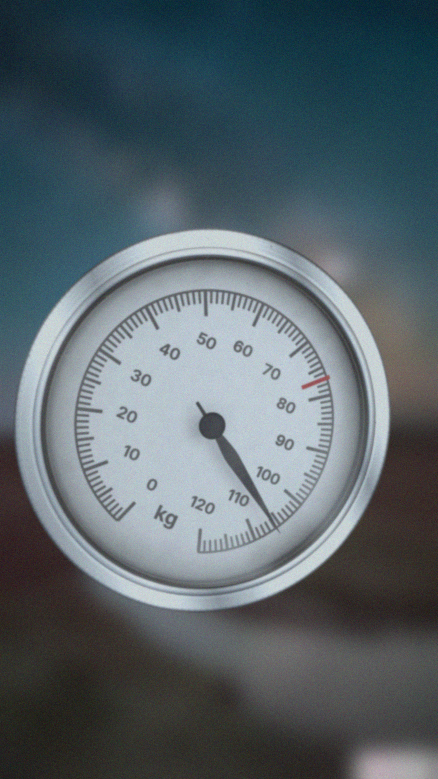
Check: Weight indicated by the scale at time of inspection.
106 kg
